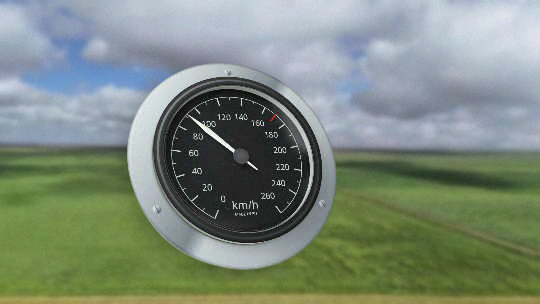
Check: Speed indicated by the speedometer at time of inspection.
90 km/h
